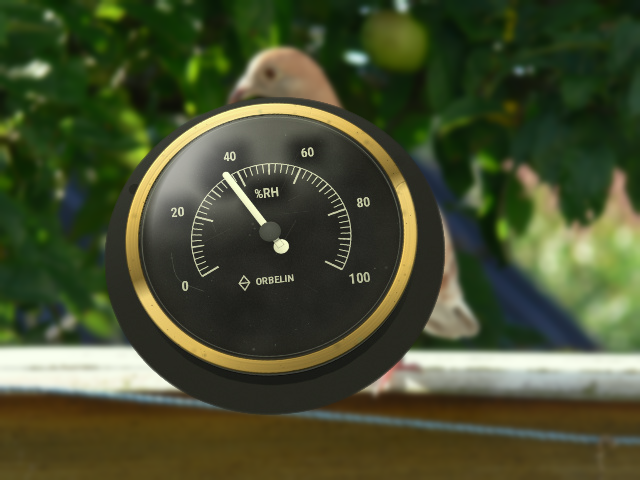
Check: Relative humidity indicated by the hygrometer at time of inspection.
36 %
